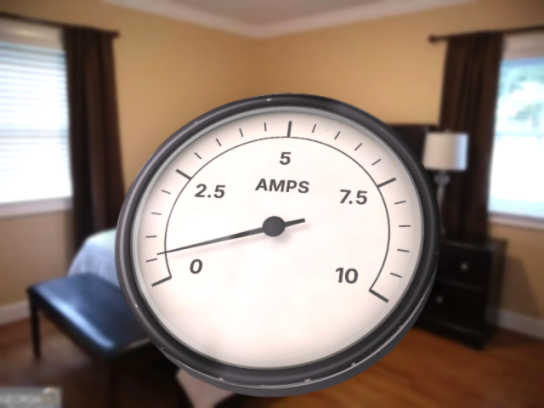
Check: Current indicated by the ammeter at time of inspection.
0.5 A
